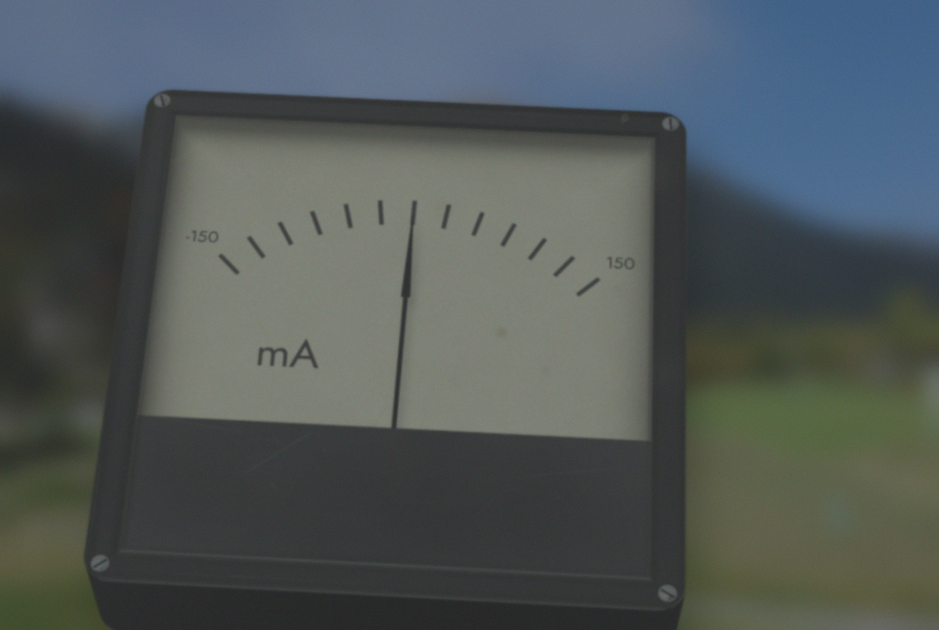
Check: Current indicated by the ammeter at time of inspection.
0 mA
